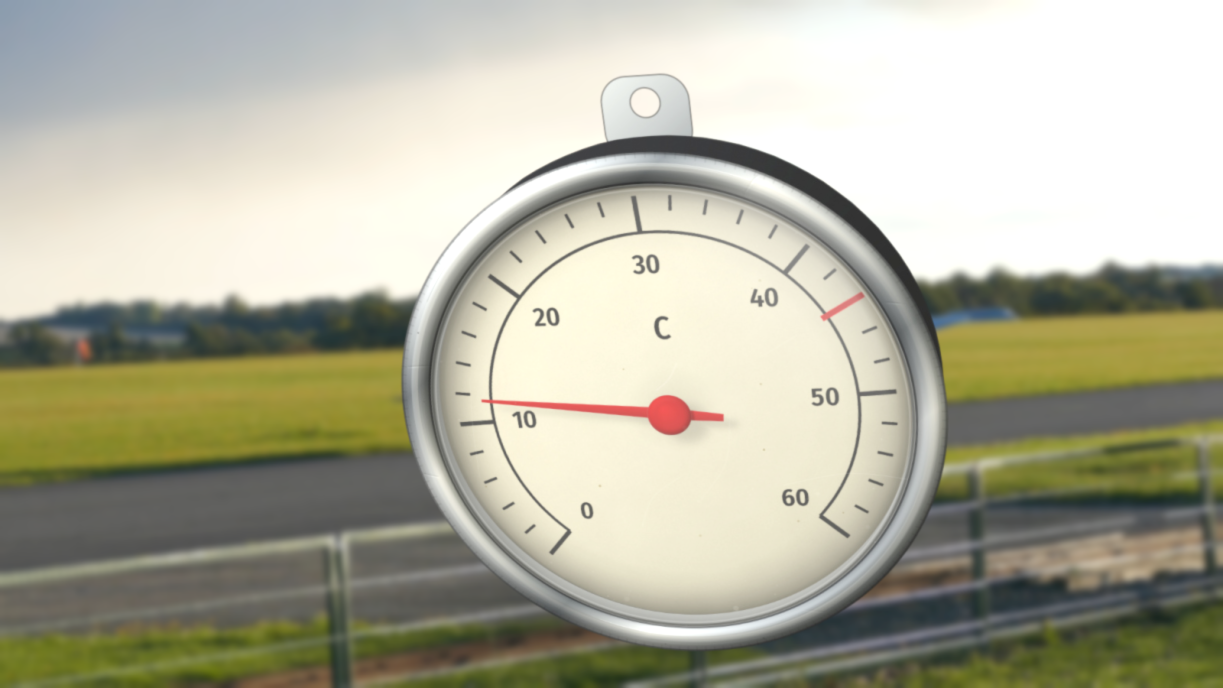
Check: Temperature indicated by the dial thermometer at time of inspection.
12 °C
